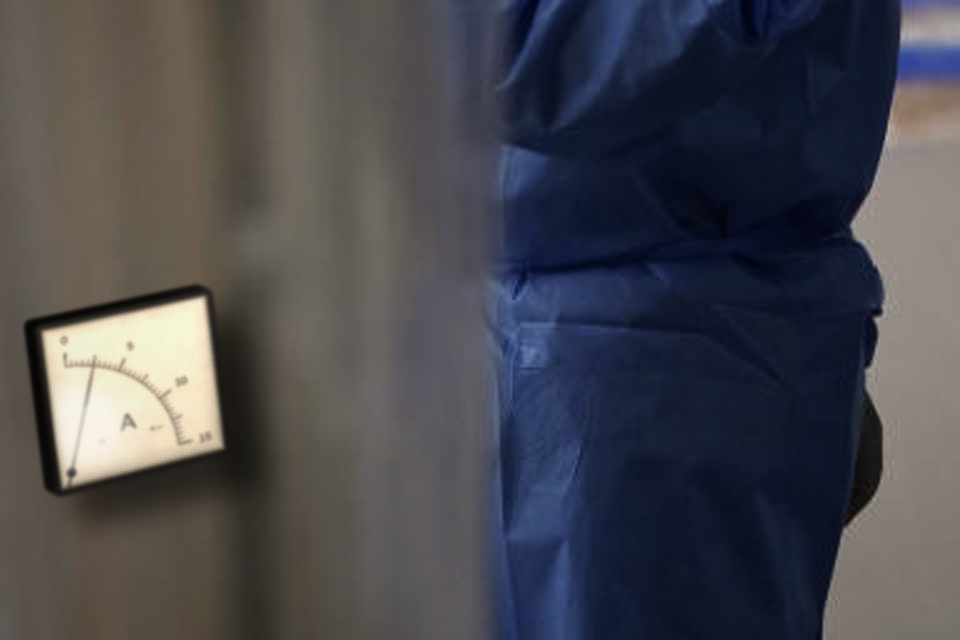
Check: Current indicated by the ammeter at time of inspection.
2.5 A
